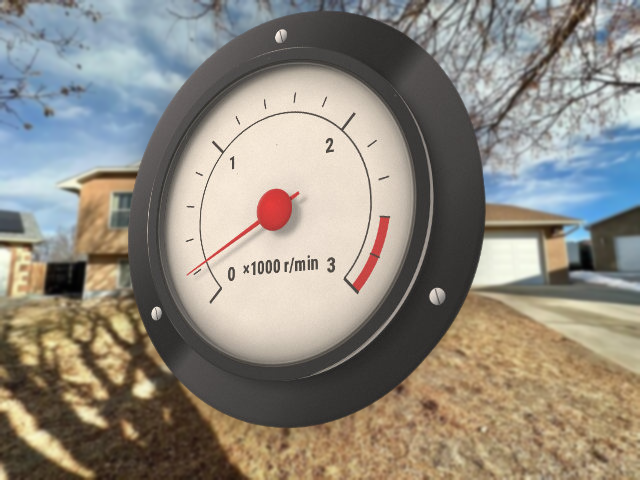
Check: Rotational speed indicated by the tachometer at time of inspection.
200 rpm
